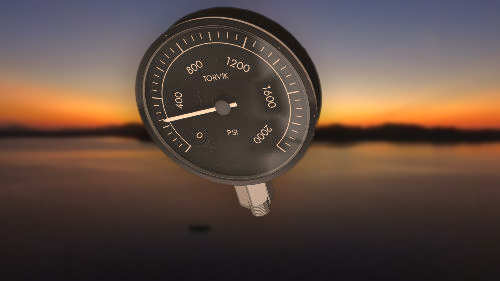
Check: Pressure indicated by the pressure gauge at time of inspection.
250 psi
